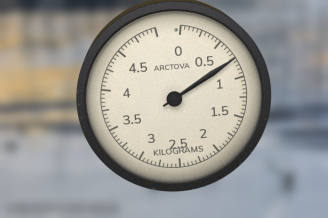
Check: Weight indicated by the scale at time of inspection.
0.75 kg
